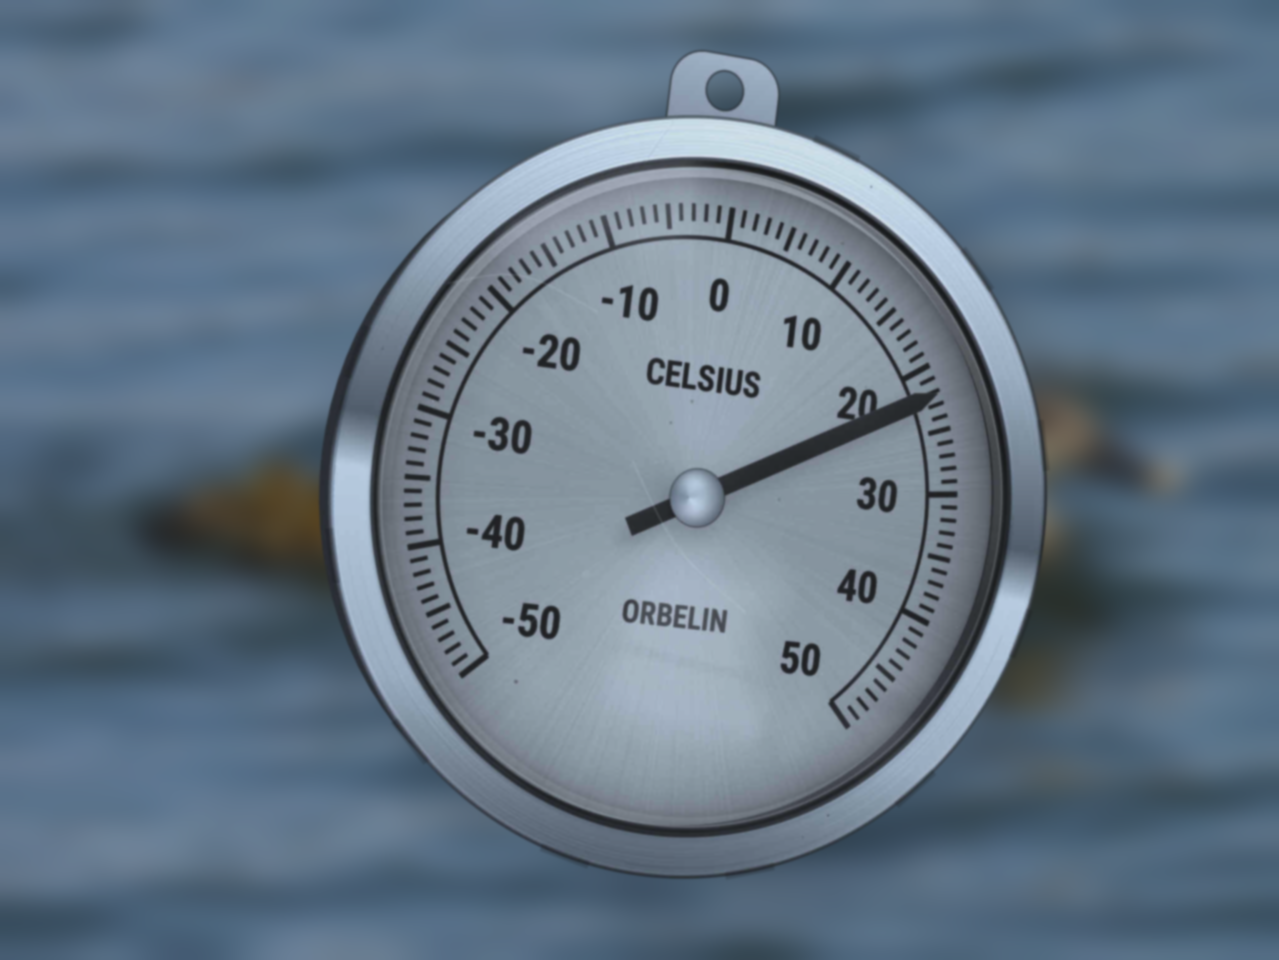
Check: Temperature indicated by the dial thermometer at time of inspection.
22 °C
